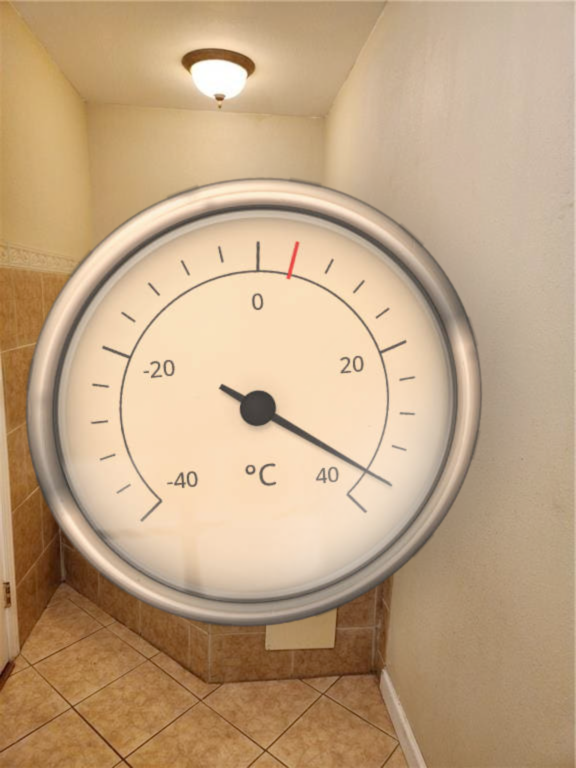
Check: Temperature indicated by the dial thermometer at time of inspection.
36 °C
